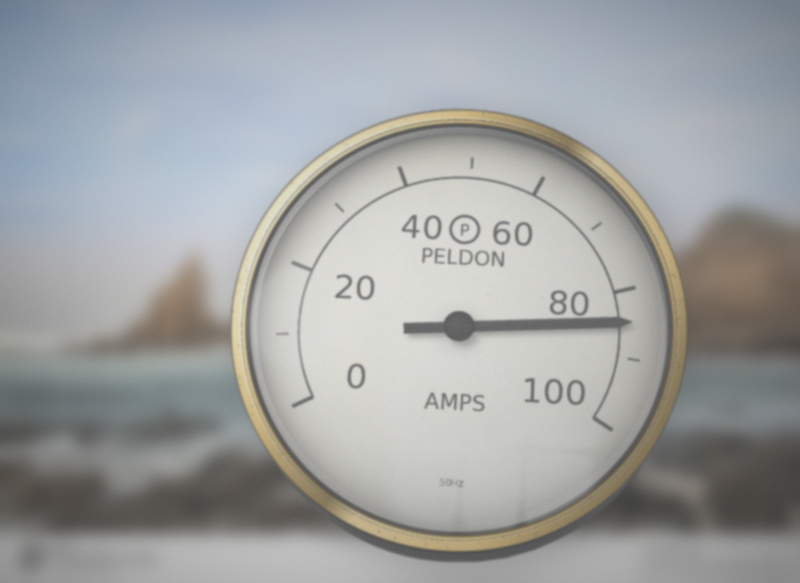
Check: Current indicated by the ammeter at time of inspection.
85 A
